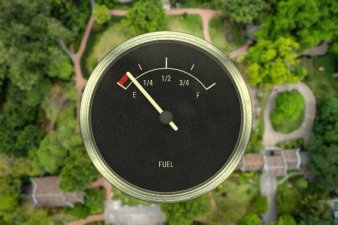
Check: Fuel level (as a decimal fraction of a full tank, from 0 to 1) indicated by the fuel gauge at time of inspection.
0.125
